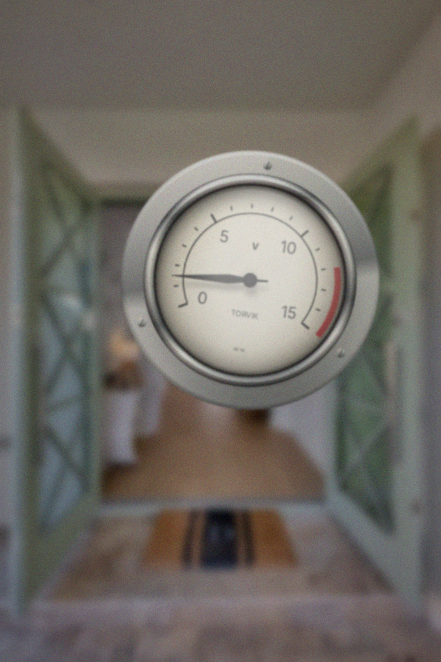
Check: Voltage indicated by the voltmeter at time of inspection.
1.5 V
